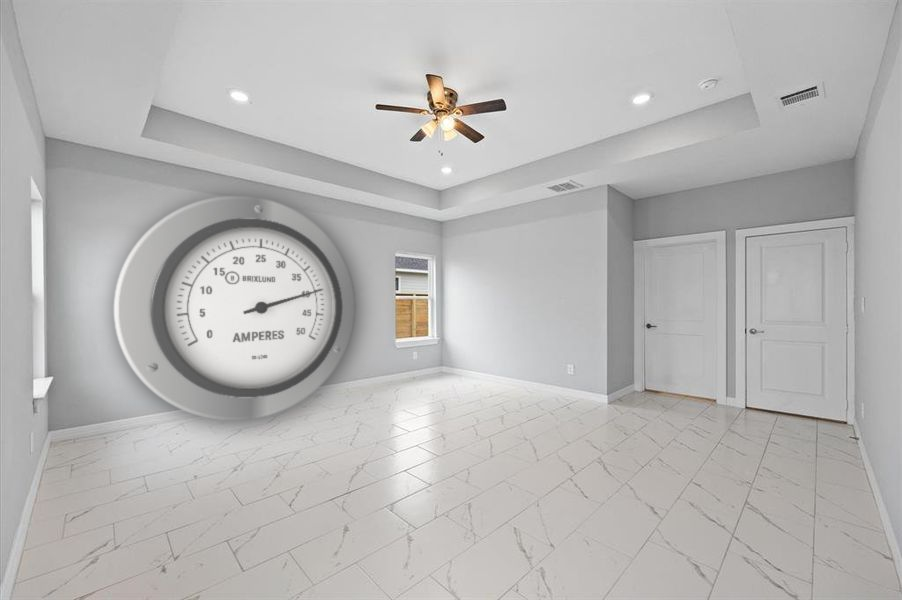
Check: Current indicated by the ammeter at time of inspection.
40 A
